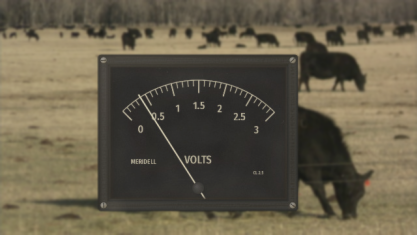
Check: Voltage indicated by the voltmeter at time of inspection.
0.4 V
